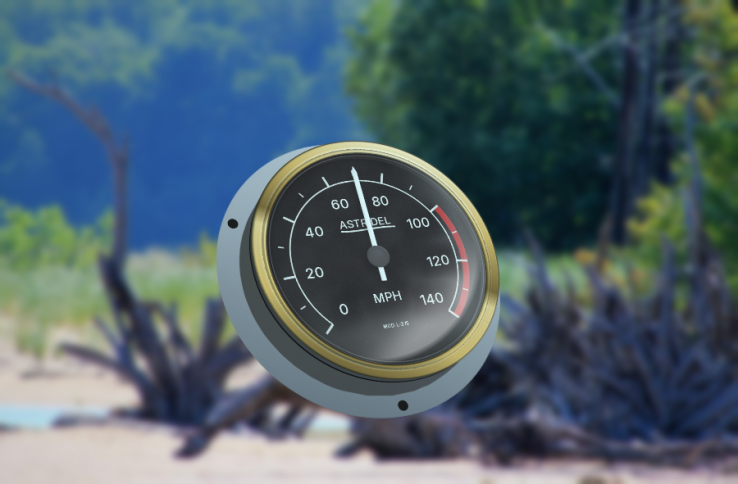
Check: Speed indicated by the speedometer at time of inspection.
70 mph
